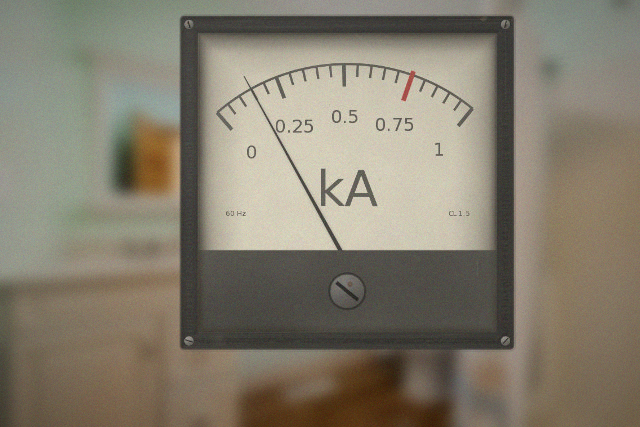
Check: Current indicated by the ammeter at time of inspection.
0.15 kA
